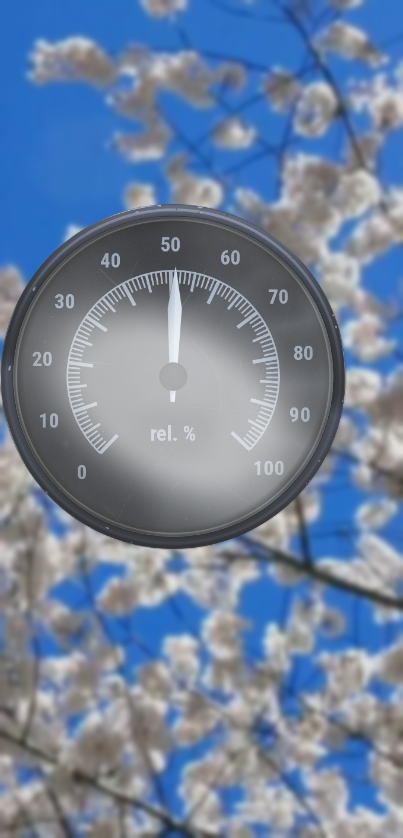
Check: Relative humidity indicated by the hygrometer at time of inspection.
51 %
